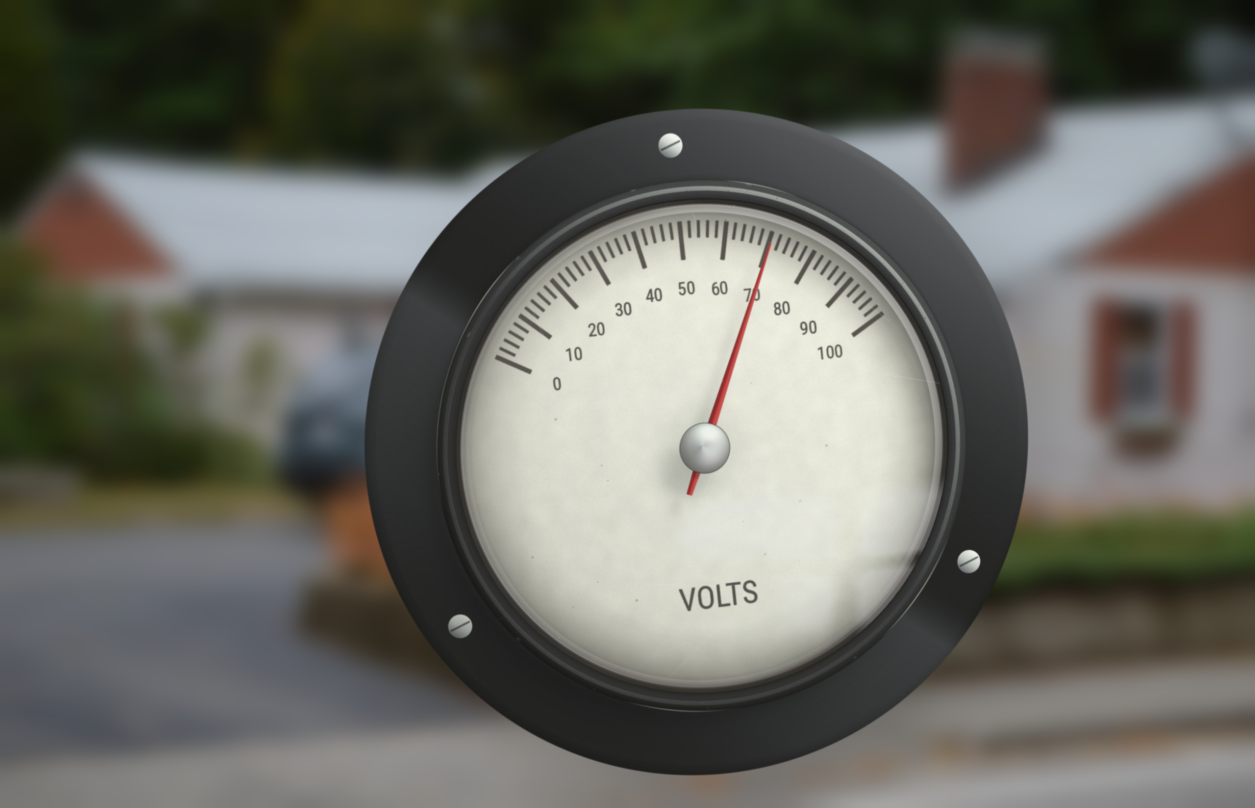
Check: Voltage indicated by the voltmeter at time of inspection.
70 V
